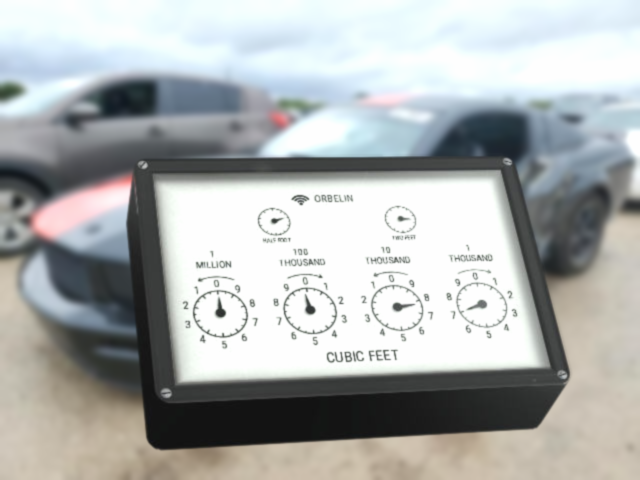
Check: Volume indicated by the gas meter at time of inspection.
997700 ft³
